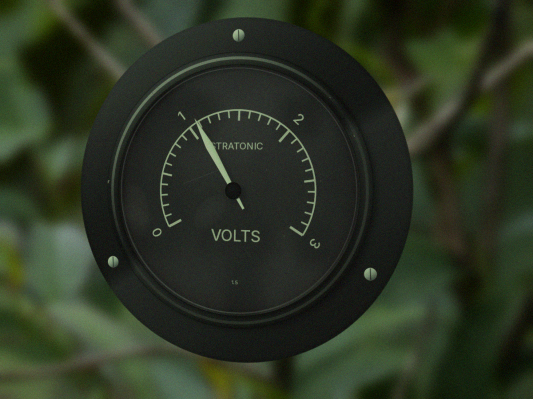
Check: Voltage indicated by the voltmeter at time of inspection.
1.1 V
